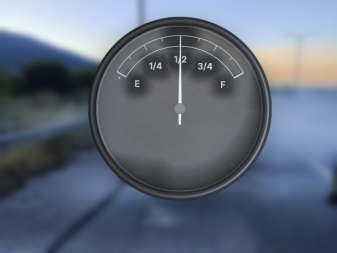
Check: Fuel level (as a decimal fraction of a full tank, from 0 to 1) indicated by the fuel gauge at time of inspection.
0.5
